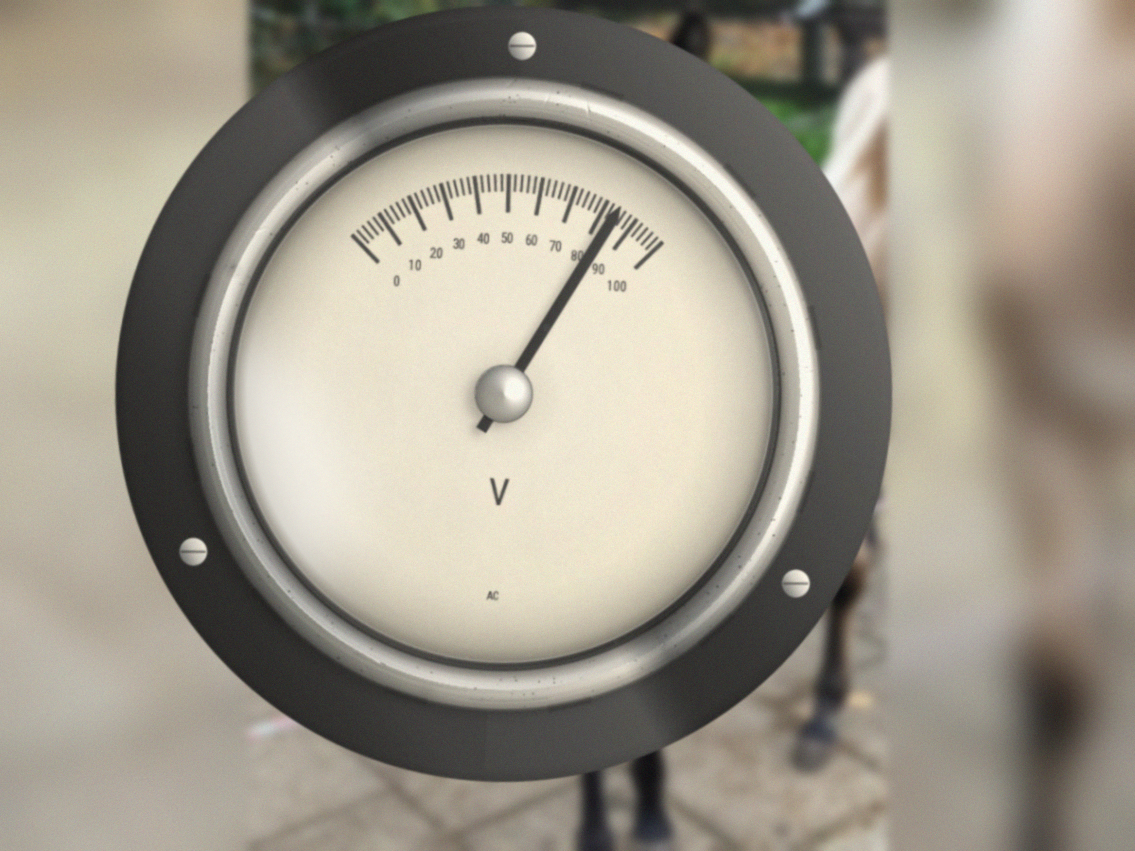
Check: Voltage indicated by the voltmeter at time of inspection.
84 V
